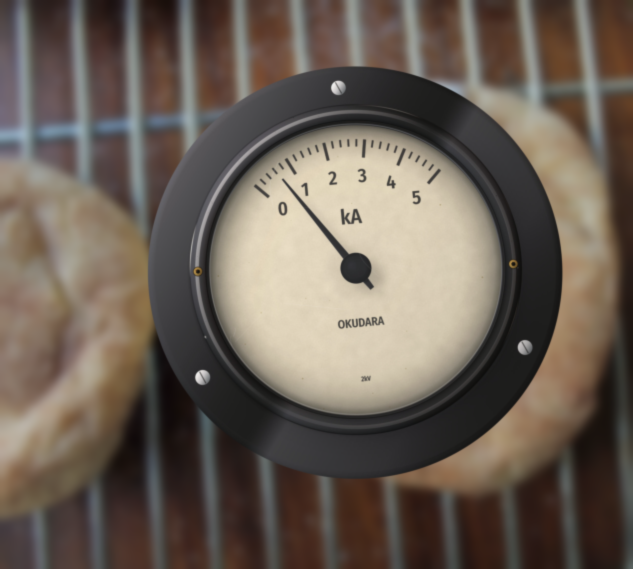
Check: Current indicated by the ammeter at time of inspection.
0.6 kA
